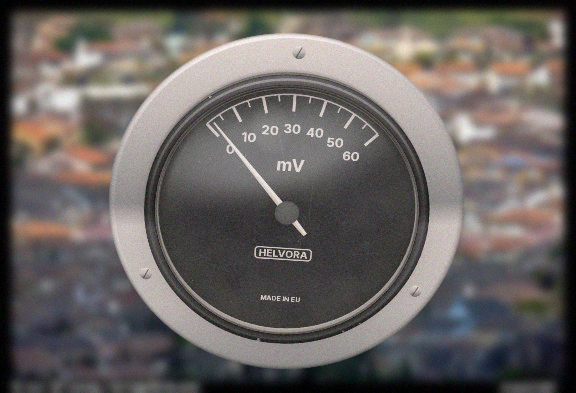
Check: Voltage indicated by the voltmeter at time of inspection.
2.5 mV
